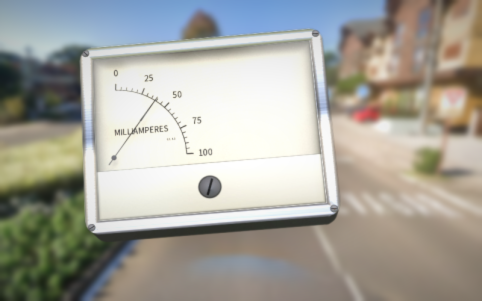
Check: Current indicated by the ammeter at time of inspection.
40 mA
